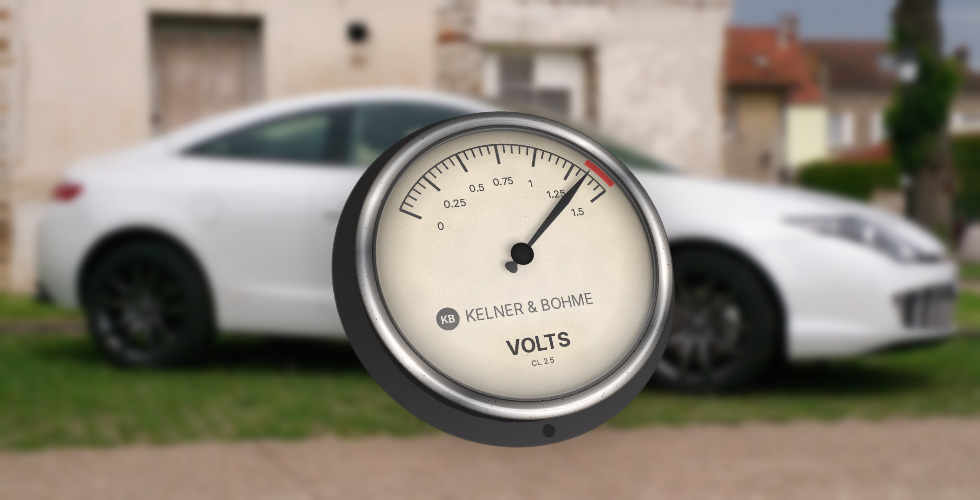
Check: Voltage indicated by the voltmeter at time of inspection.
1.35 V
